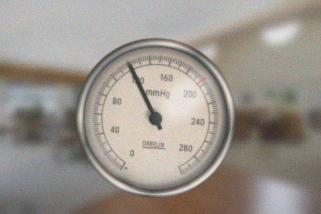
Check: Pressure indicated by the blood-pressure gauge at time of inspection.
120 mmHg
